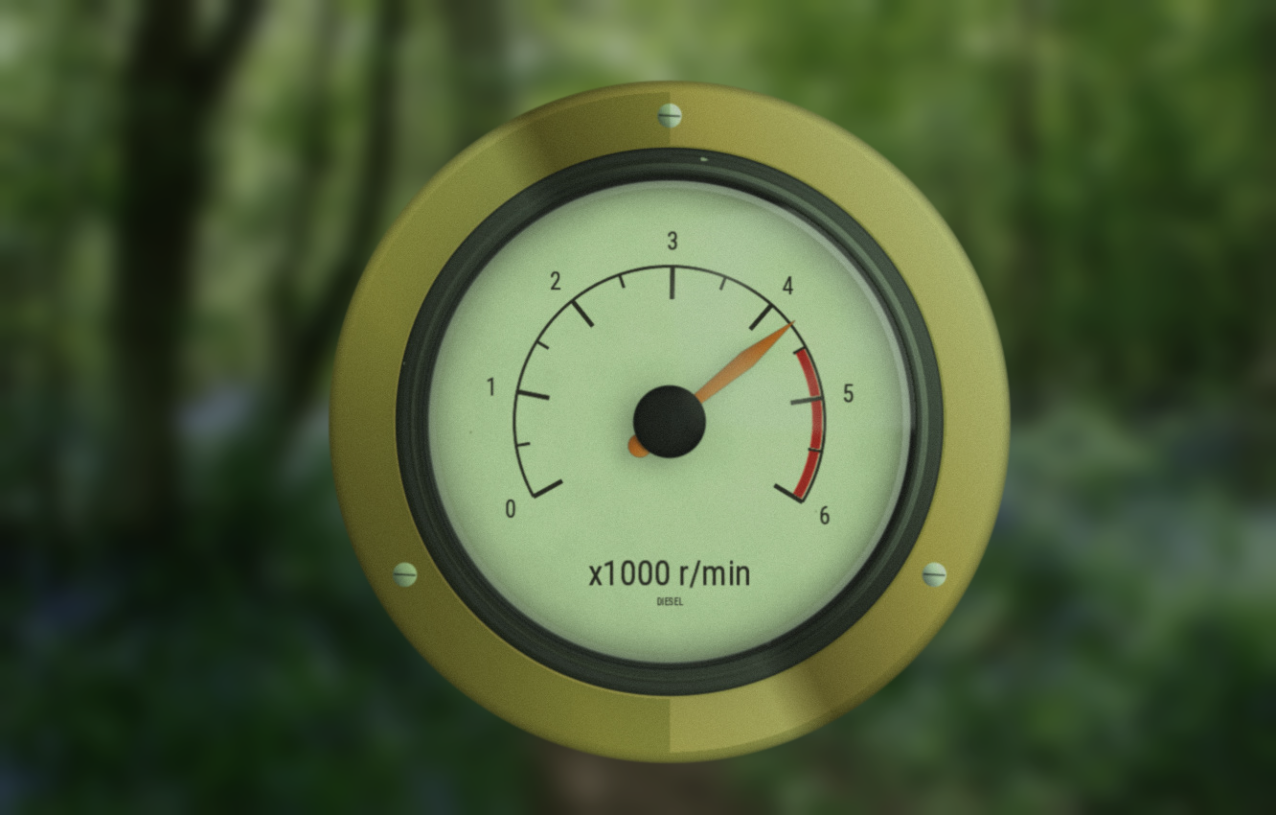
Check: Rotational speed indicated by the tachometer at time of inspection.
4250 rpm
